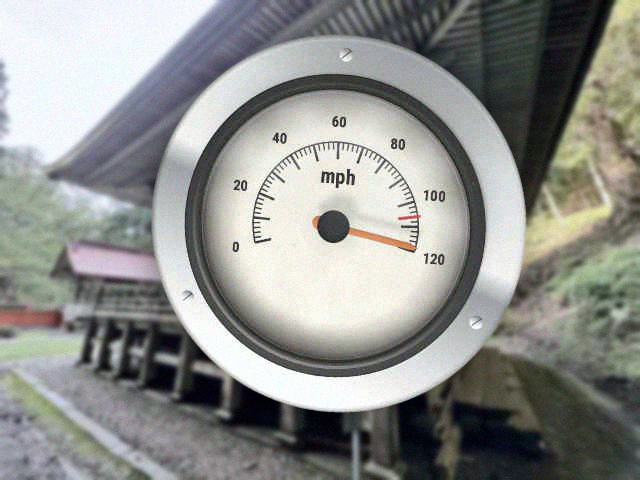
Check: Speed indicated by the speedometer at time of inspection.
118 mph
